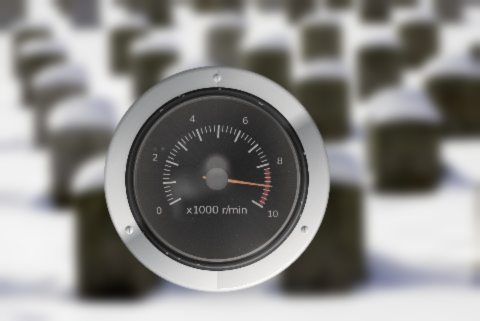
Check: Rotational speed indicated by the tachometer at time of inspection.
9000 rpm
